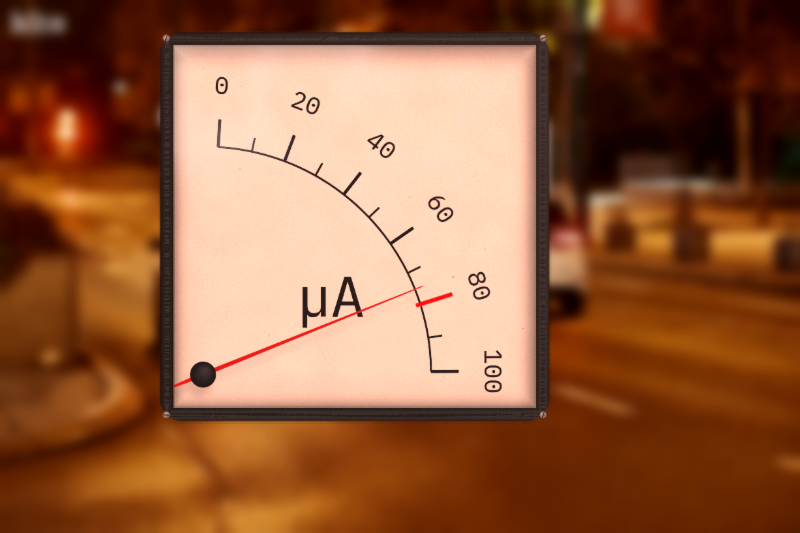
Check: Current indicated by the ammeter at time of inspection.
75 µA
